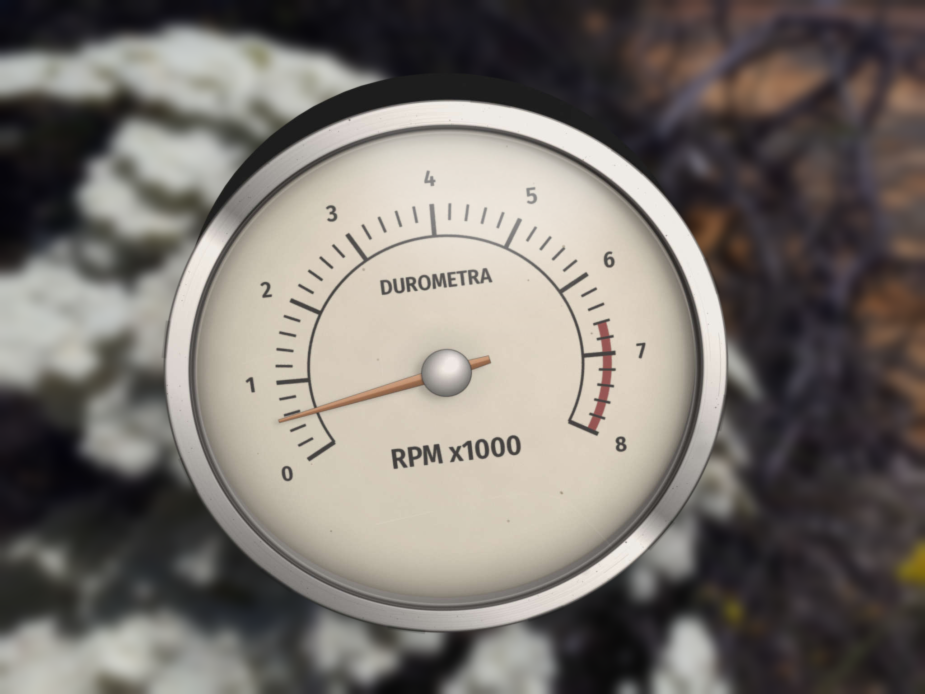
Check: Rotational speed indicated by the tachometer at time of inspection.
600 rpm
